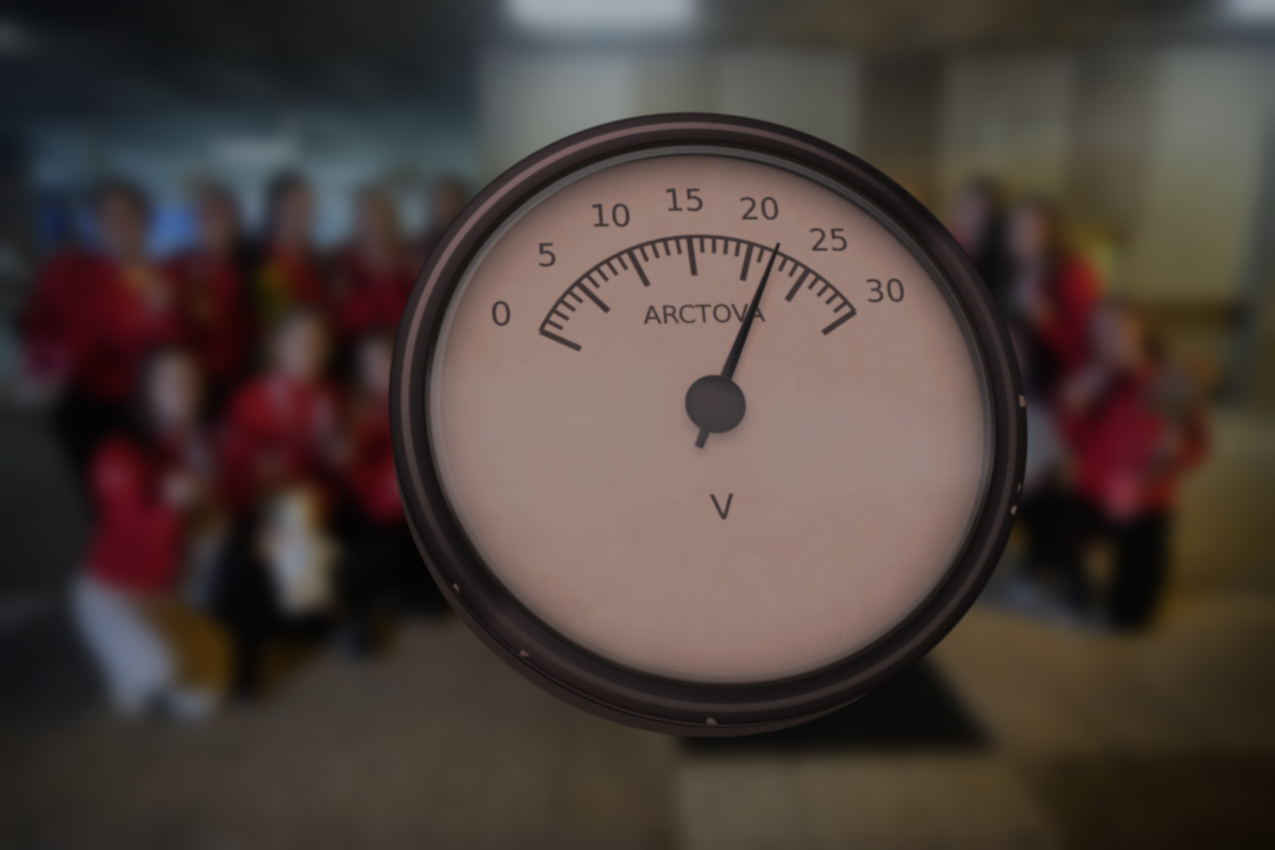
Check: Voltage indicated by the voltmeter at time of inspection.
22 V
